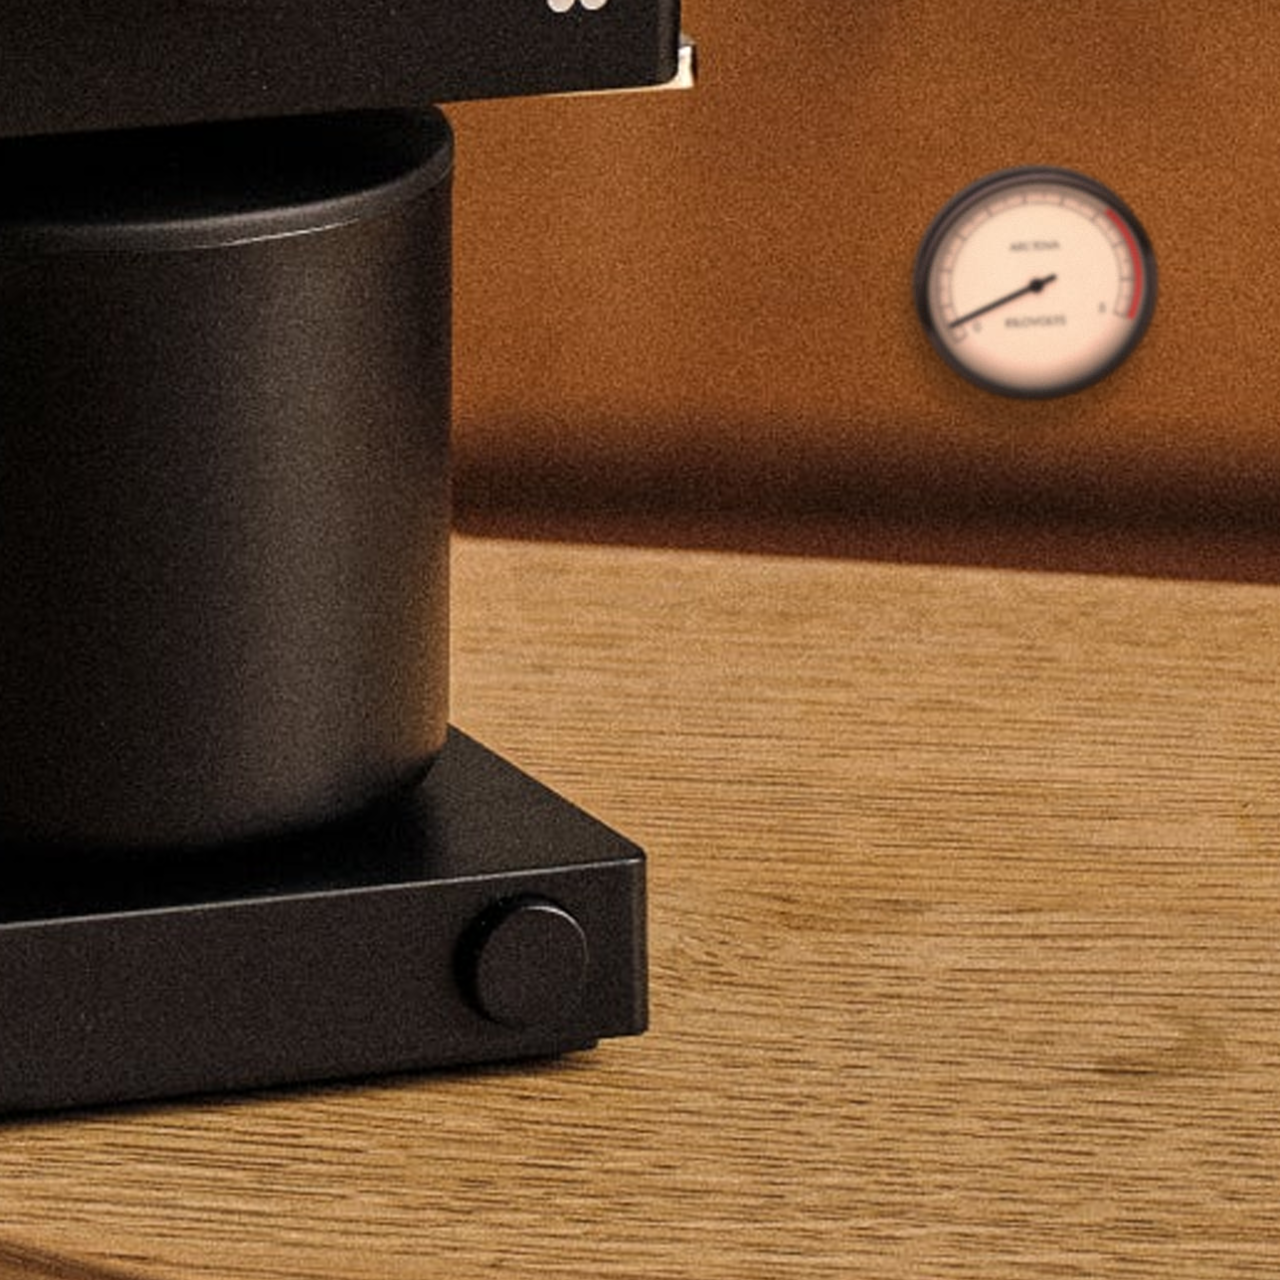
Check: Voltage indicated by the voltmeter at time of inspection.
0.25 kV
